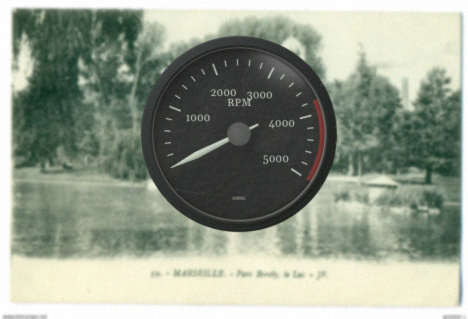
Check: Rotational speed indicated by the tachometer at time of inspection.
0 rpm
